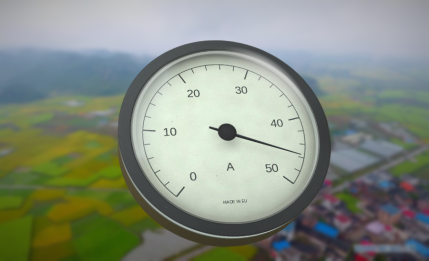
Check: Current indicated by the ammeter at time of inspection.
46 A
